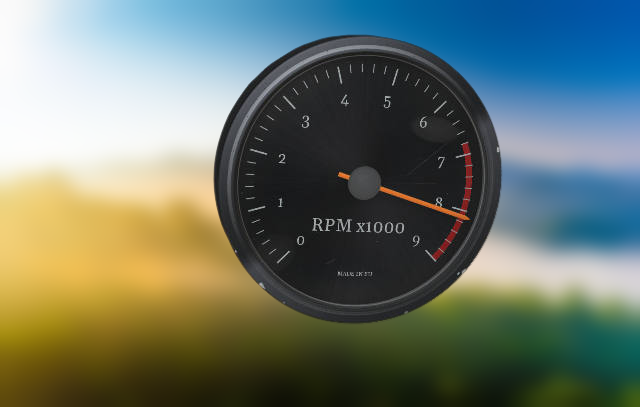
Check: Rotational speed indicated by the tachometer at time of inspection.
8100 rpm
